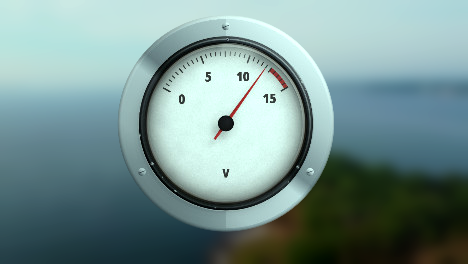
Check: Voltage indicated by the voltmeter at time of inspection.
12 V
